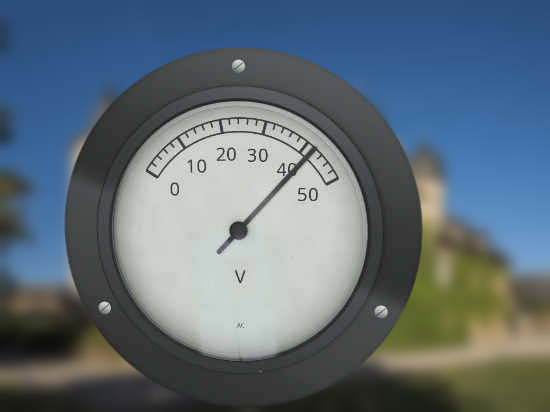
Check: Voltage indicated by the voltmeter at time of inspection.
42 V
